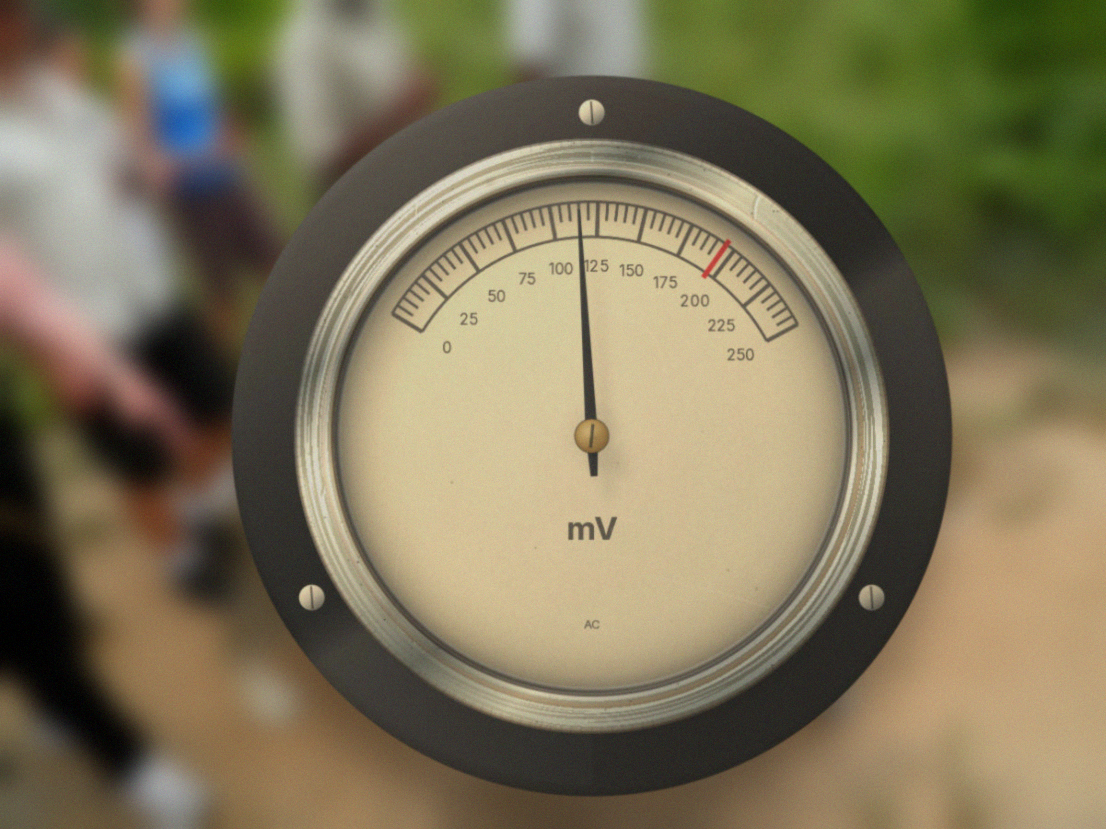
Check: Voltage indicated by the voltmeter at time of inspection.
115 mV
